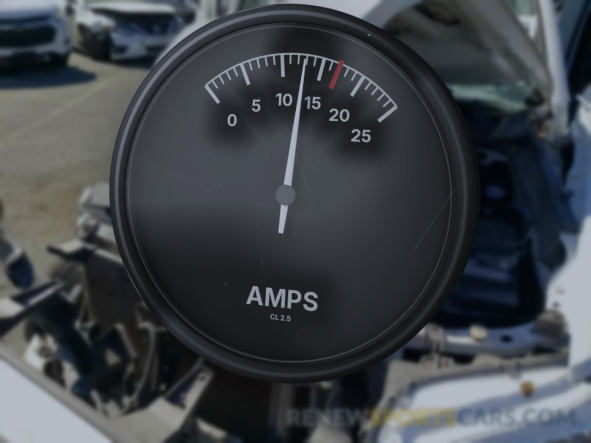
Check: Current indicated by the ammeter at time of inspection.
13 A
